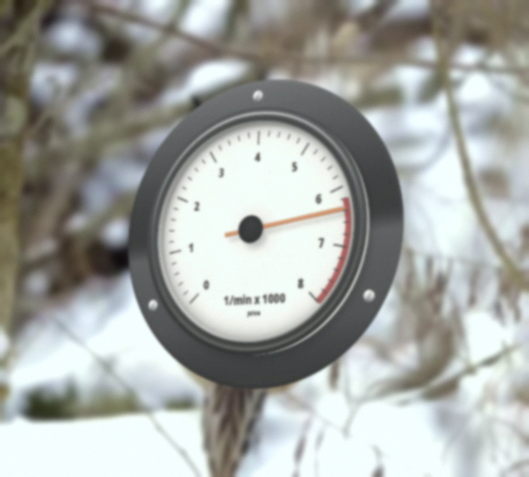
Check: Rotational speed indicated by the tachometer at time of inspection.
6400 rpm
